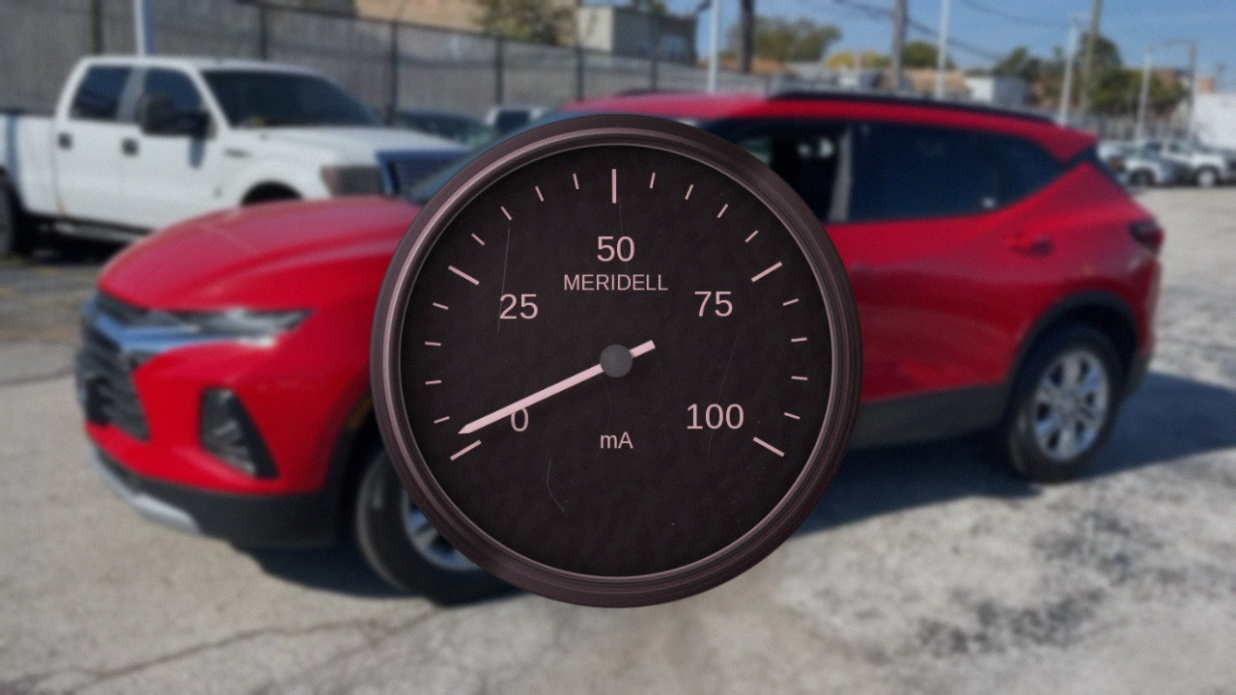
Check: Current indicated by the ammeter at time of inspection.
2.5 mA
